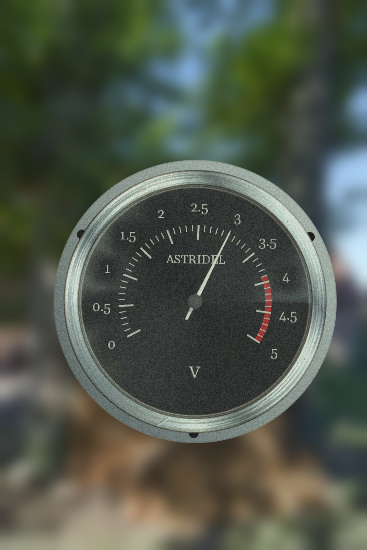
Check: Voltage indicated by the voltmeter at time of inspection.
3 V
